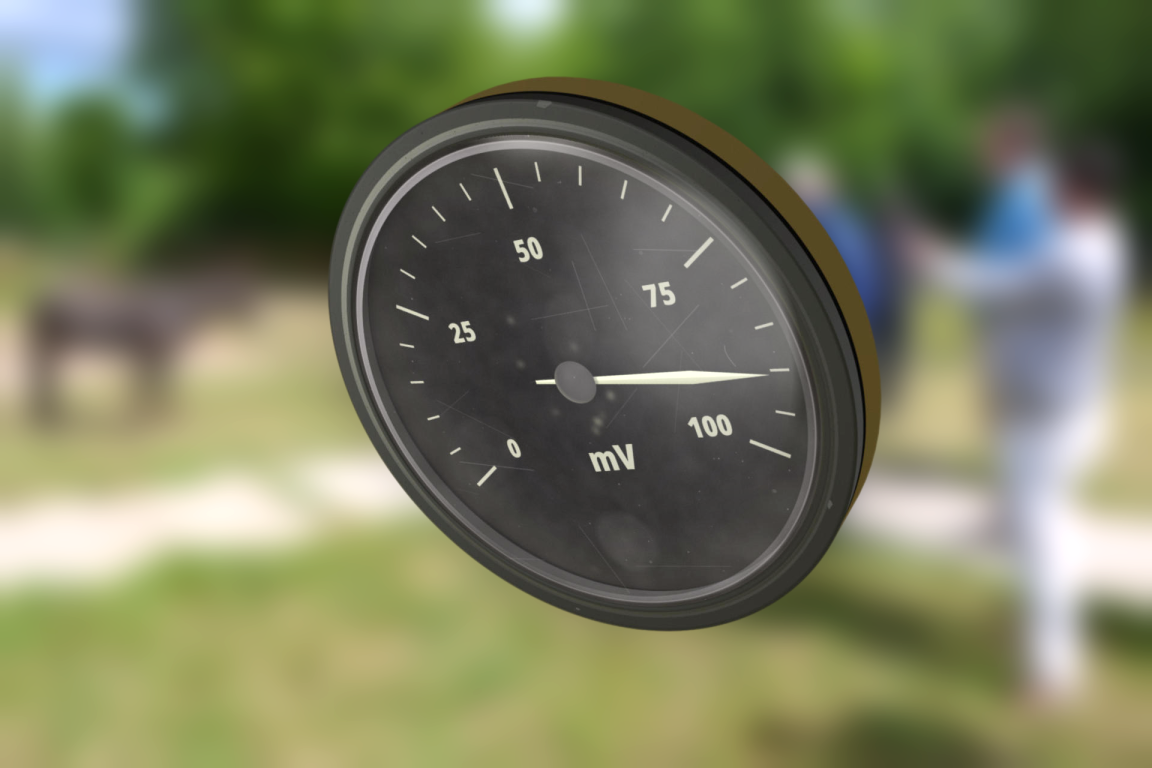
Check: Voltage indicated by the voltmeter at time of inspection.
90 mV
